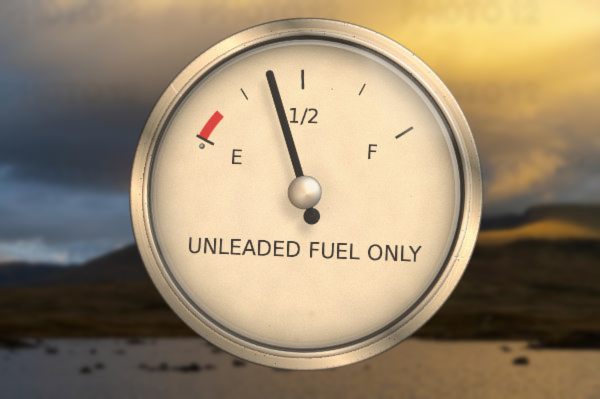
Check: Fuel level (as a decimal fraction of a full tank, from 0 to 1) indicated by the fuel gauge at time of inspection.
0.375
